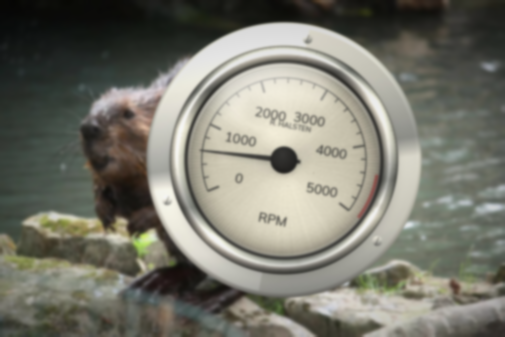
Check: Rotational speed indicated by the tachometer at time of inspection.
600 rpm
